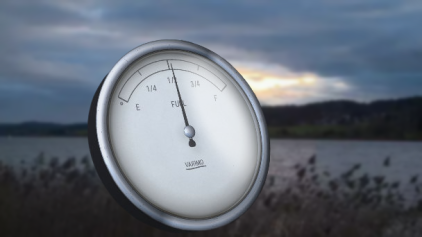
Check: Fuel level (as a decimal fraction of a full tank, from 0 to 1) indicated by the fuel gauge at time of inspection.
0.5
